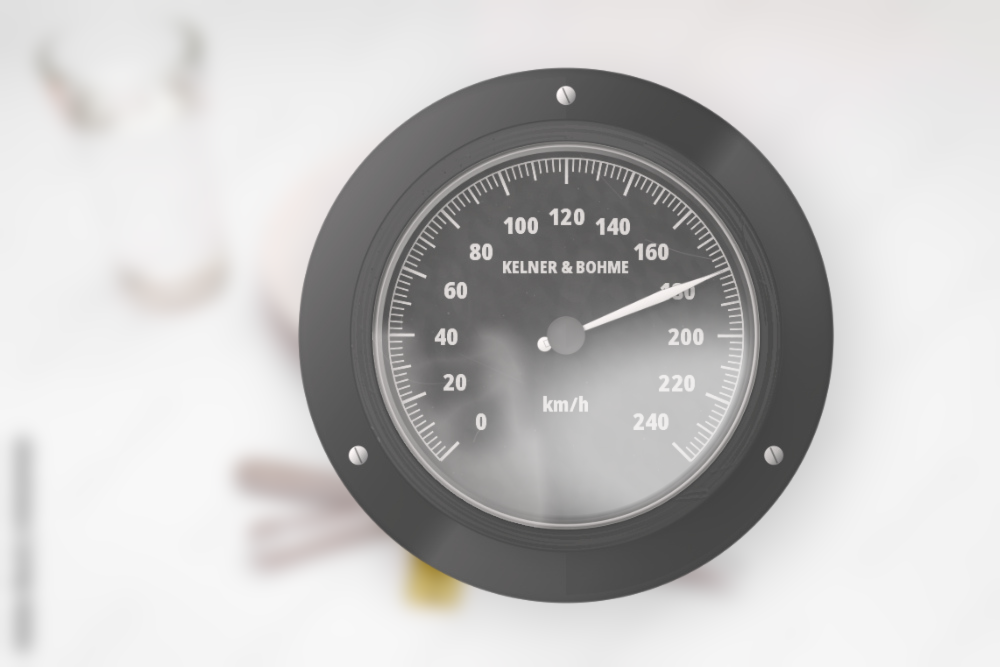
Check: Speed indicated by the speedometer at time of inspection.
180 km/h
